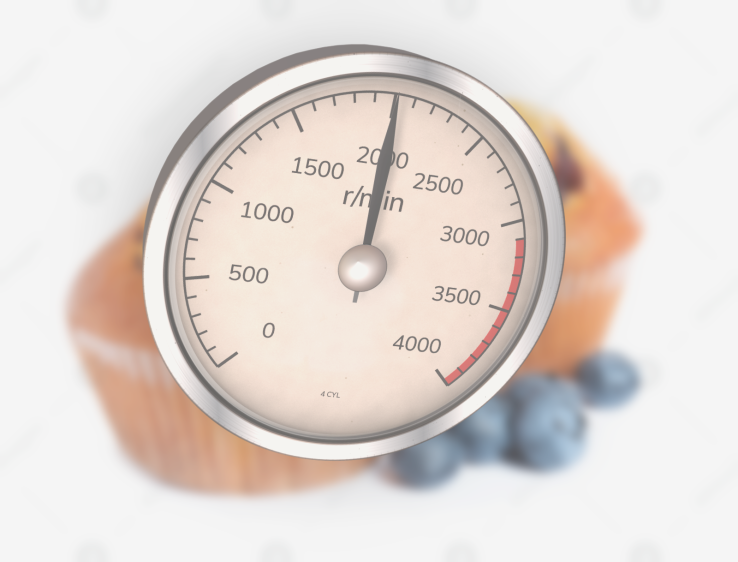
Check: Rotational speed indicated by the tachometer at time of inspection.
2000 rpm
